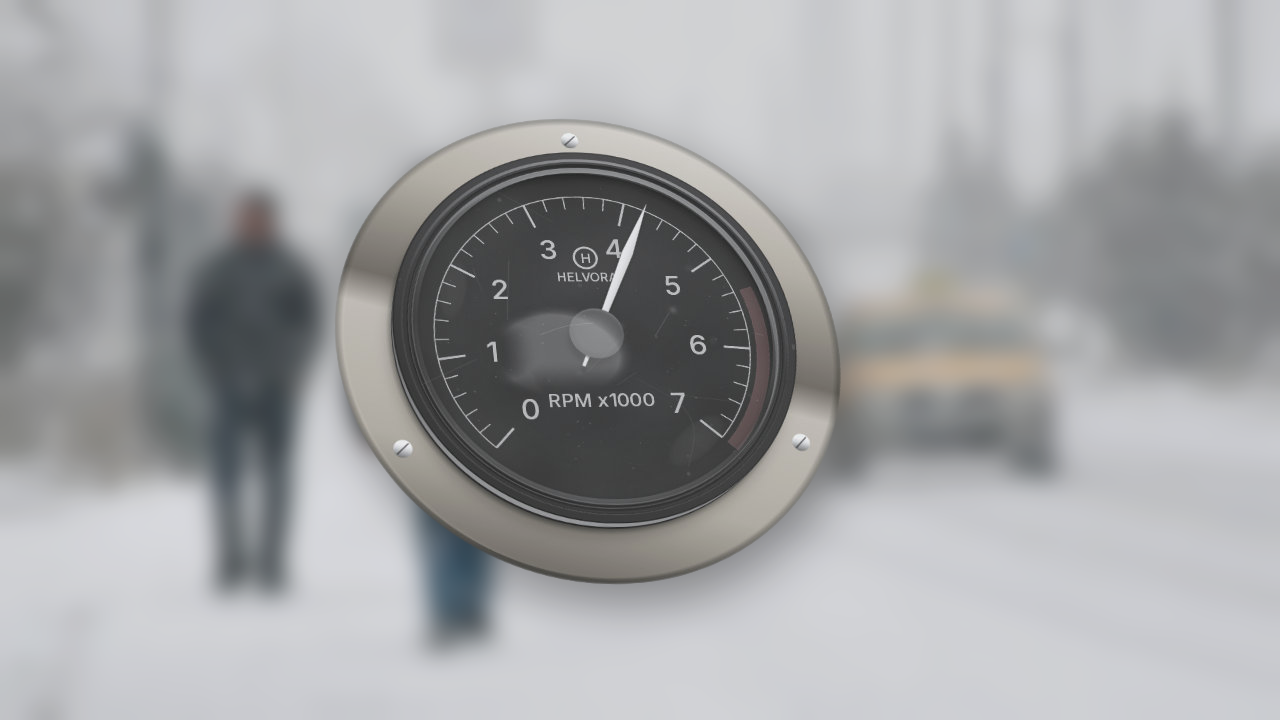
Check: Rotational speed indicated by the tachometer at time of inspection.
4200 rpm
